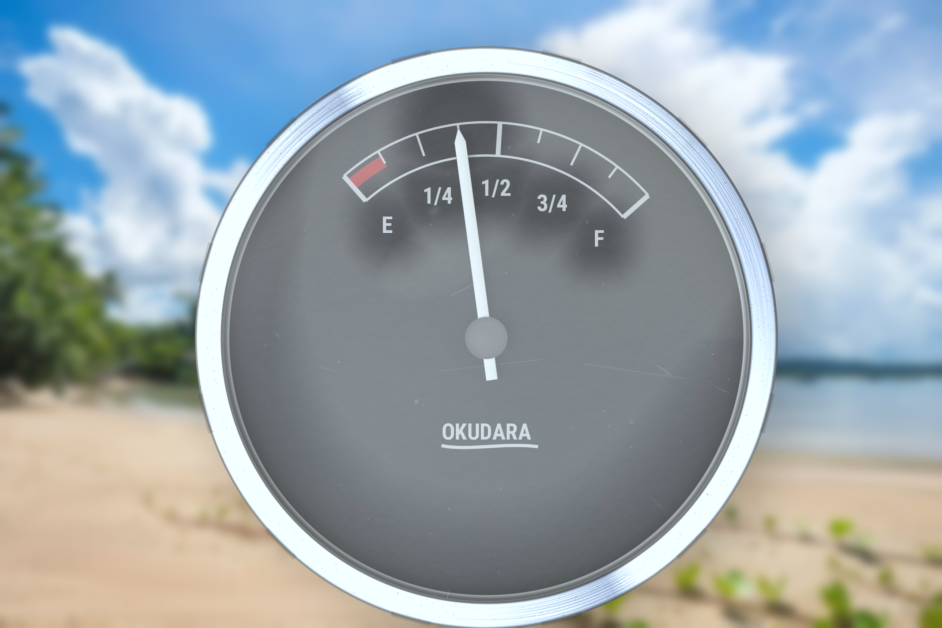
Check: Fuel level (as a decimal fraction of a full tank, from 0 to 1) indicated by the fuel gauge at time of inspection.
0.375
